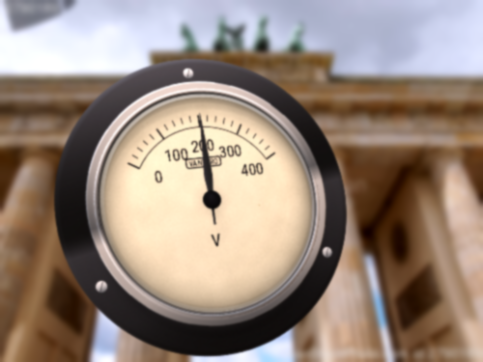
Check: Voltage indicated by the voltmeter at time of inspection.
200 V
